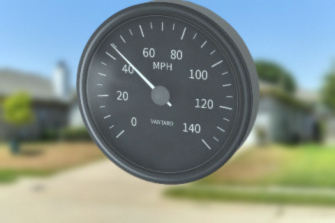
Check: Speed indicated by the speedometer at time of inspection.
45 mph
